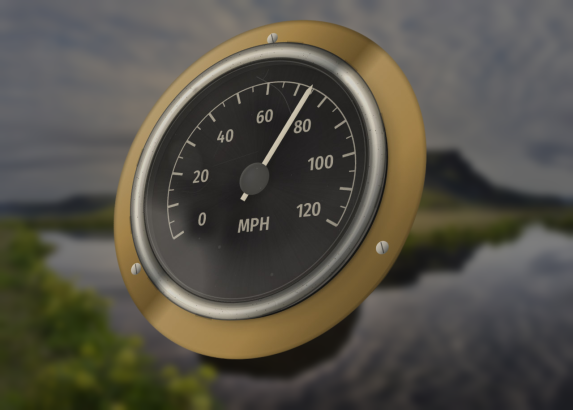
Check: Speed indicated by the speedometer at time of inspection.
75 mph
